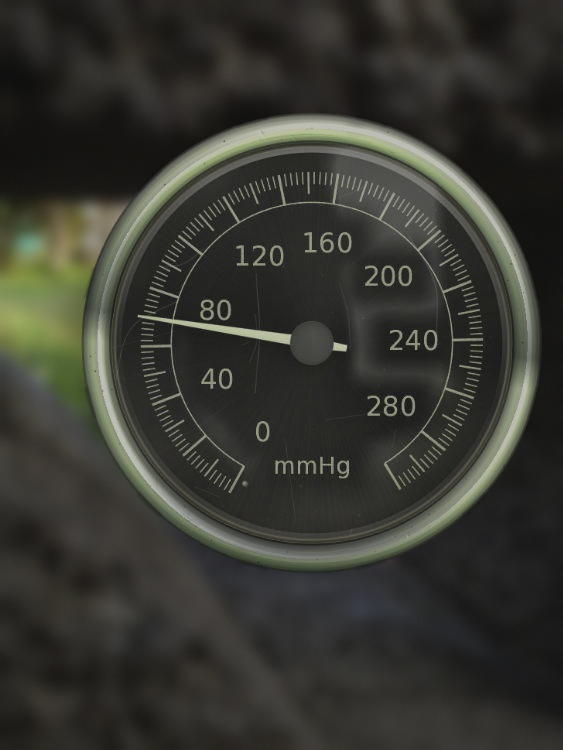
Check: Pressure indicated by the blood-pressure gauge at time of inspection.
70 mmHg
